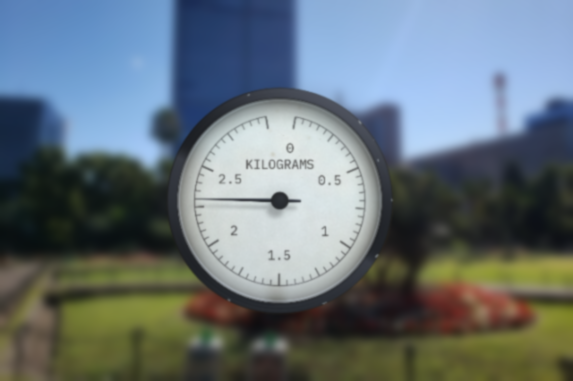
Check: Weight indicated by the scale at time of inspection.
2.3 kg
